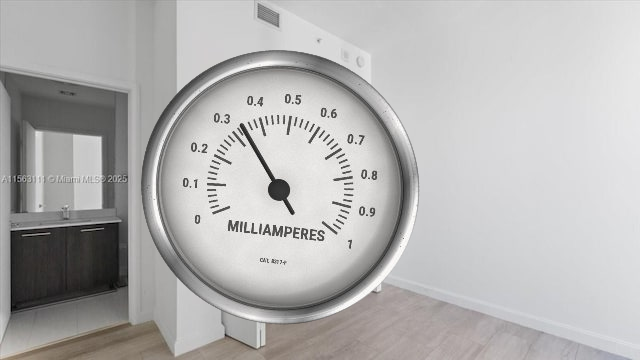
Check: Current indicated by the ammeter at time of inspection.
0.34 mA
